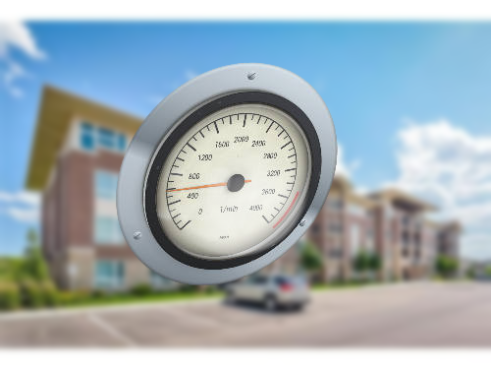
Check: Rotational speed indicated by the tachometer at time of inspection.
600 rpm
